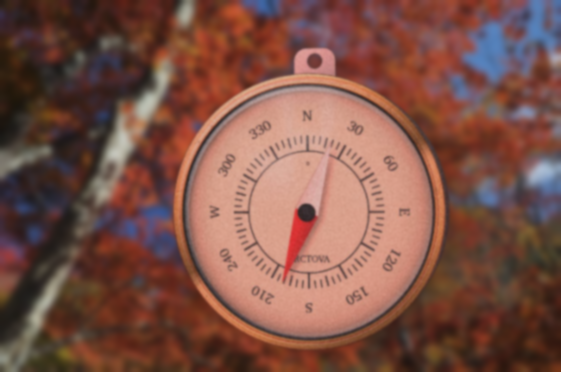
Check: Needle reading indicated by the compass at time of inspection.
200 °
